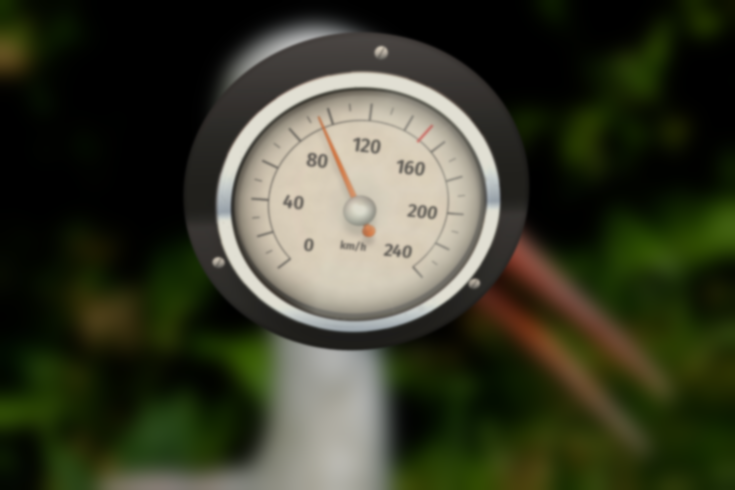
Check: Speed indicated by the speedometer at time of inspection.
95 km/h
